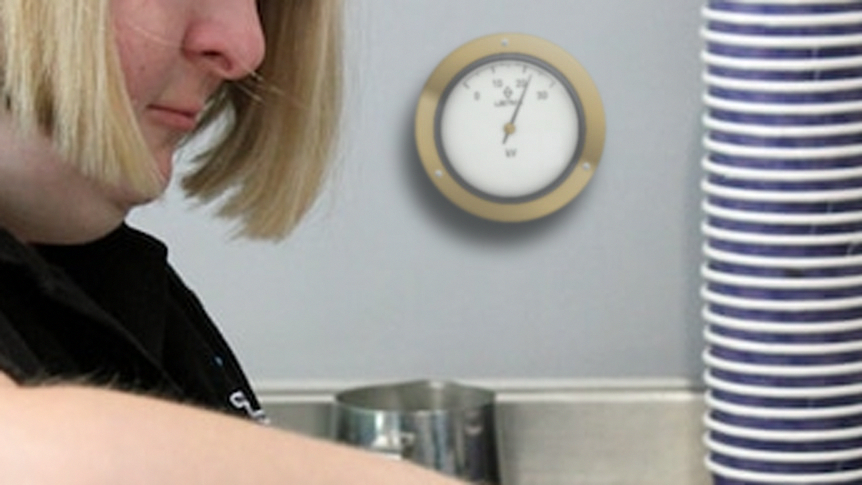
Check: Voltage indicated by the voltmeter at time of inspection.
22.5 kV
